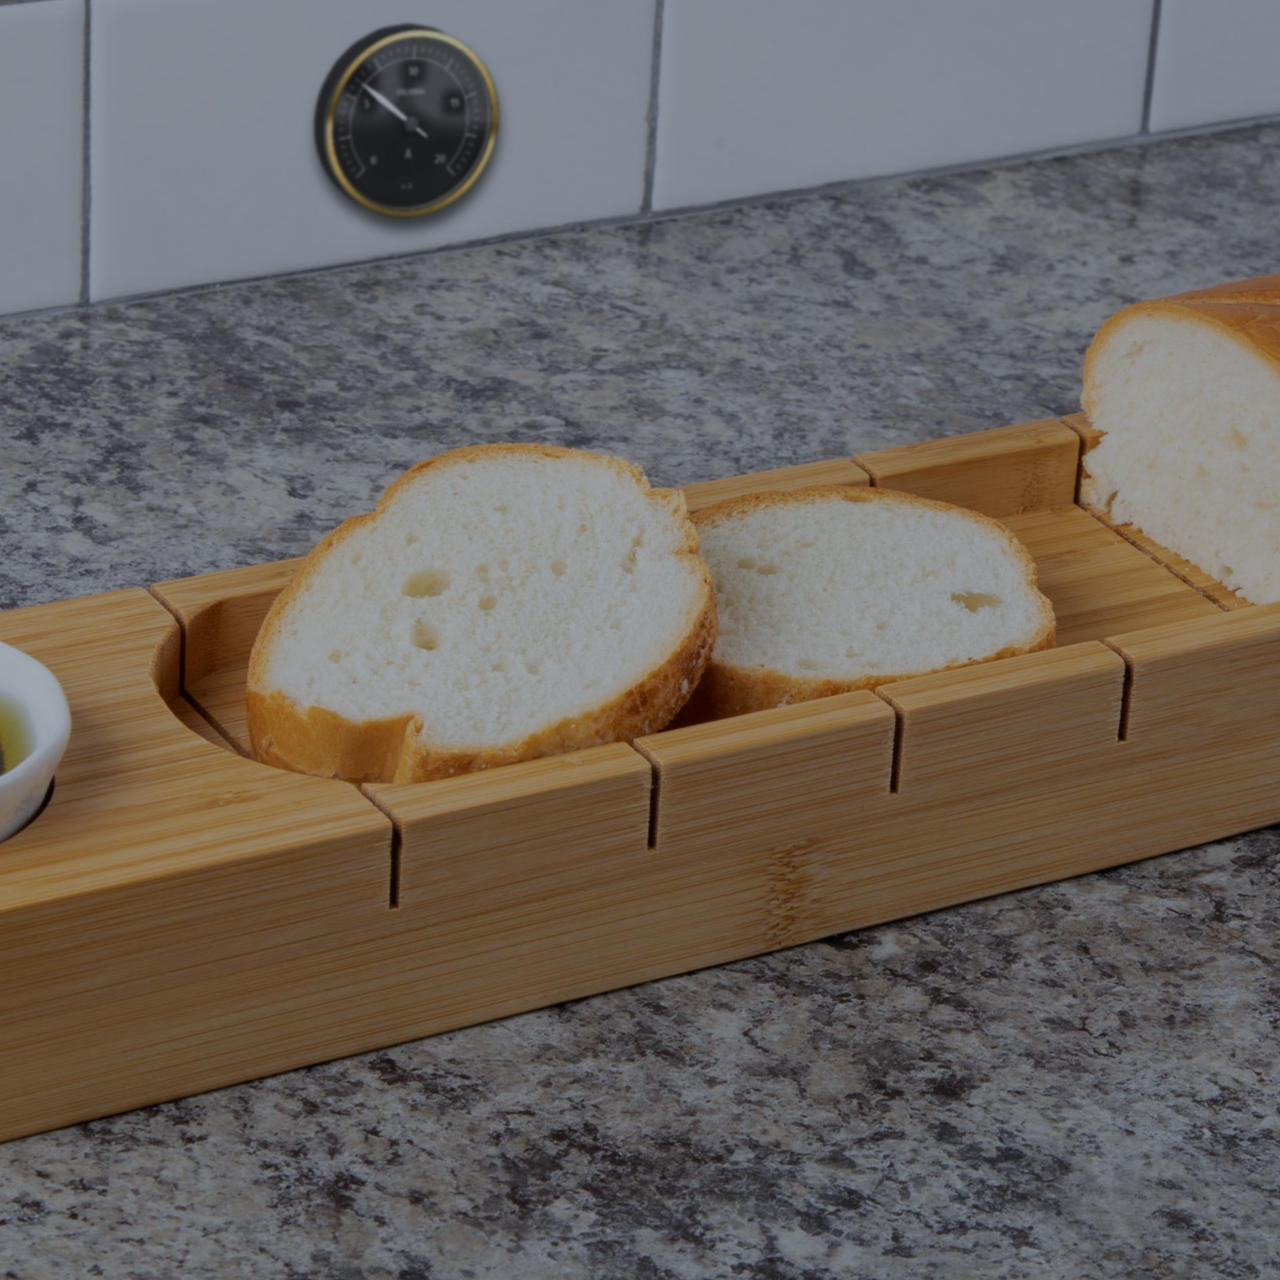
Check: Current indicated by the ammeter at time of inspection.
6 A
